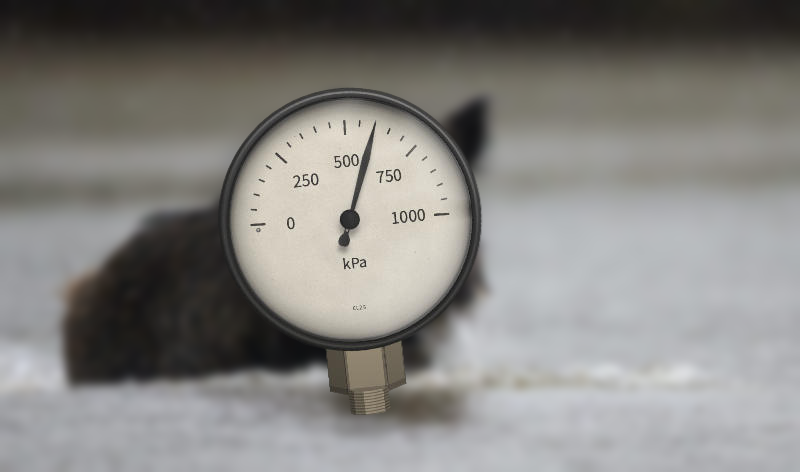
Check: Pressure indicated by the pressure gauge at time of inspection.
600 kPa
